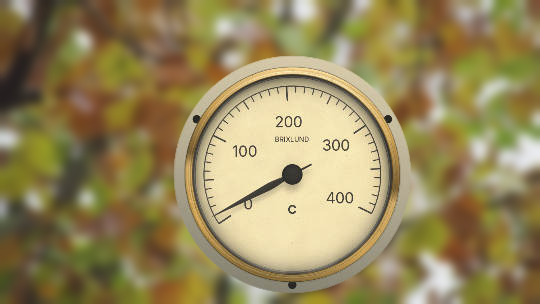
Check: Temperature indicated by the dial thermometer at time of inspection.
10 °C
